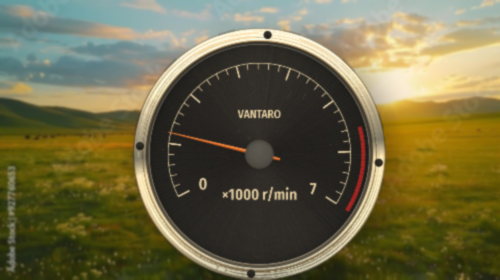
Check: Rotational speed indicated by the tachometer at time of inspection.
1200 rpm
